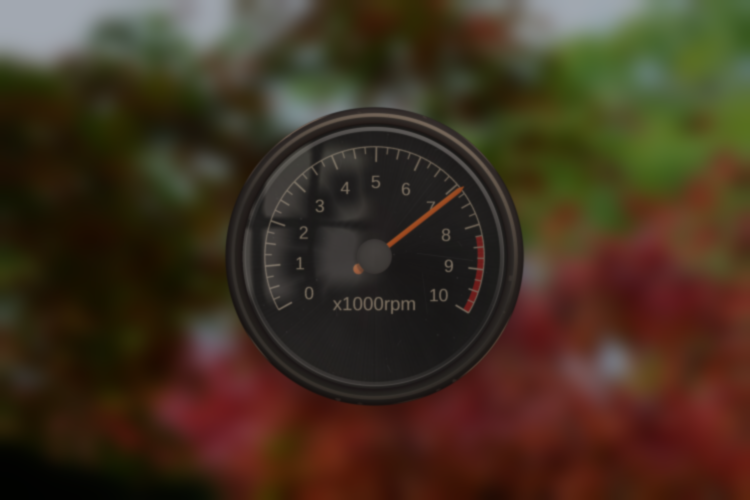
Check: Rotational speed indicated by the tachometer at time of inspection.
7125 rpm
